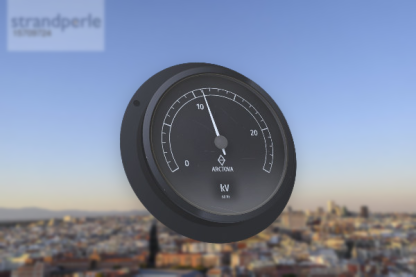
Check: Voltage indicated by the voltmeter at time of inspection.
11 kV
